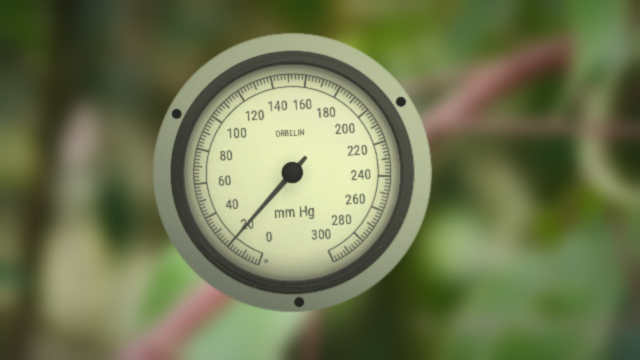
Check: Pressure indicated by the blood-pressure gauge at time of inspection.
20 mmHg
